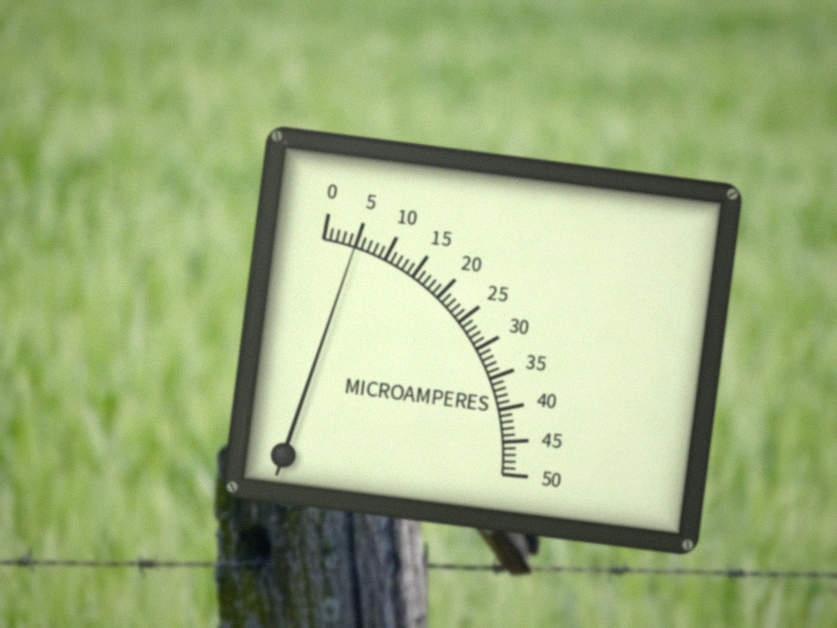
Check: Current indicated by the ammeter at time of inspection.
5 µA
